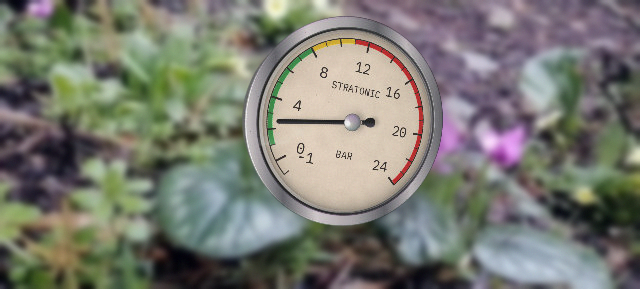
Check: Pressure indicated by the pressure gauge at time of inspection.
2.5 bar
